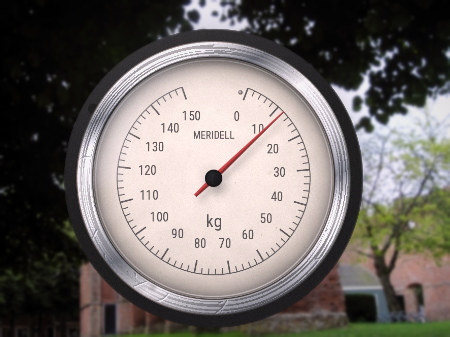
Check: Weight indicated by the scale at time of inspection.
12 kg
